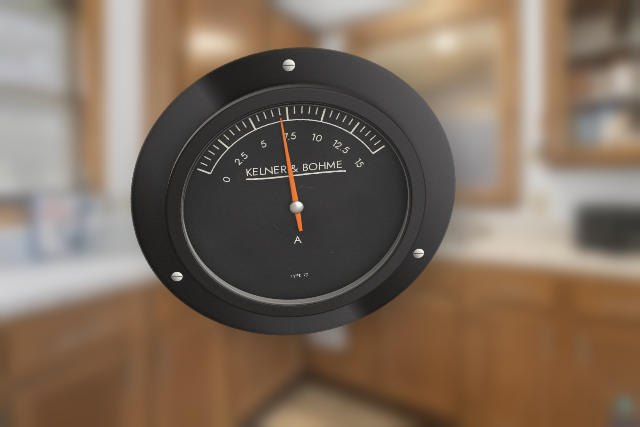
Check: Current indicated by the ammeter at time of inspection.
7 A
